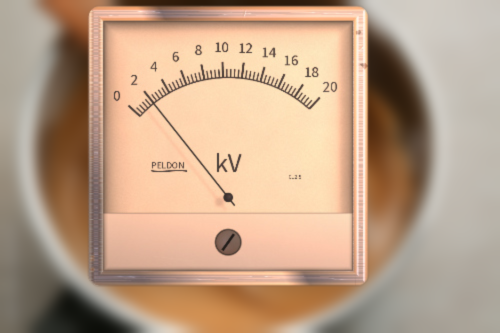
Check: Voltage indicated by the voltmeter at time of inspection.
2 kV
